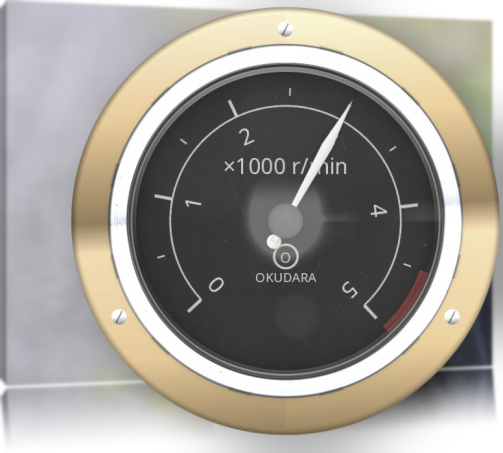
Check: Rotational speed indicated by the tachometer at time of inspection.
3000 rpm
